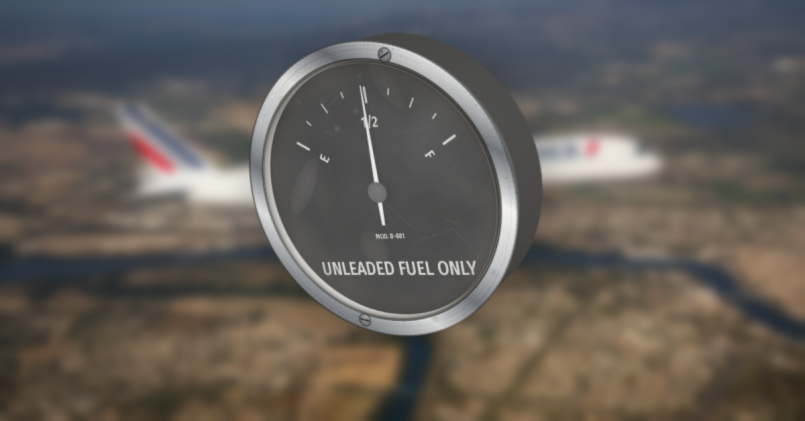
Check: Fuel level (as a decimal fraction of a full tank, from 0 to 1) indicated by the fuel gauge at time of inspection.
0.5
